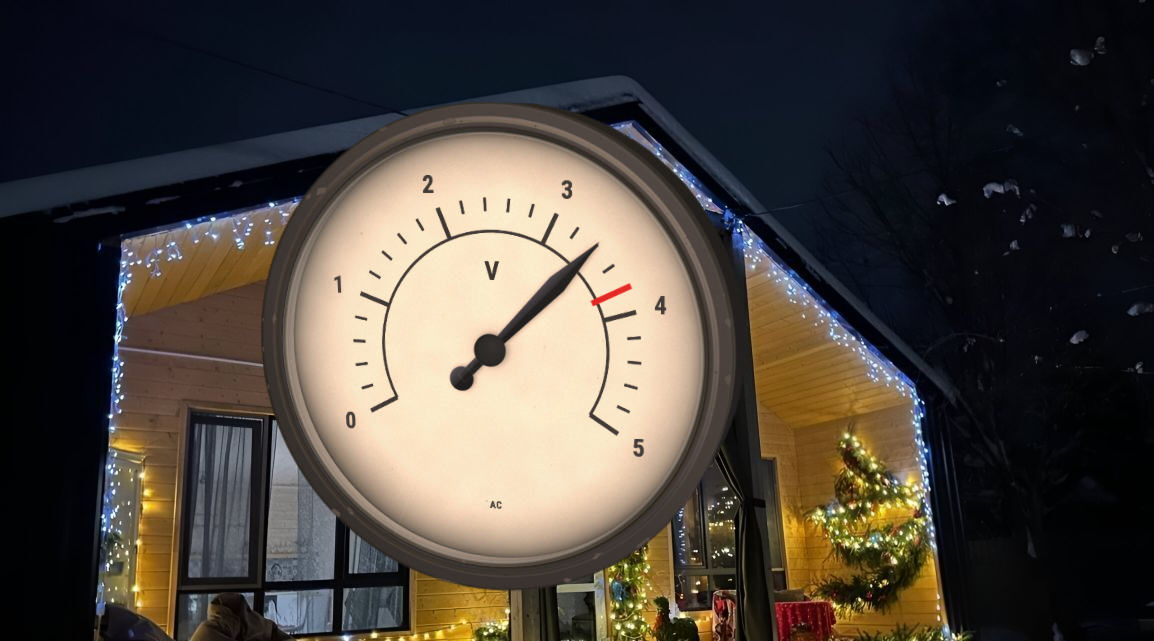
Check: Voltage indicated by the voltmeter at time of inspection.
3.4 V
